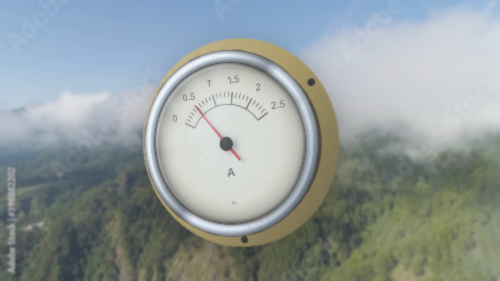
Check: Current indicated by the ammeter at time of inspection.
0.5 A
